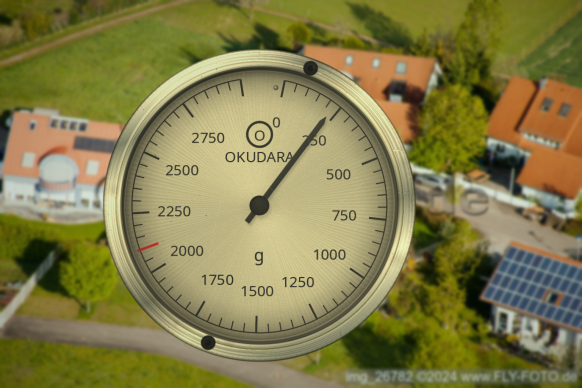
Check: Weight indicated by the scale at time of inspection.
225 g
